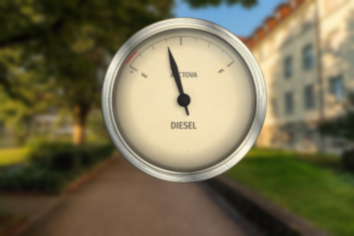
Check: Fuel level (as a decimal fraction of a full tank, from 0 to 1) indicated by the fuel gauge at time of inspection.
0.375
